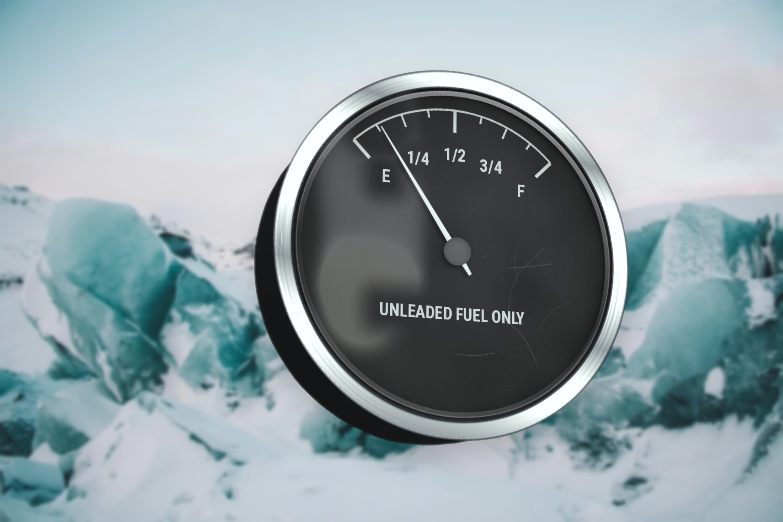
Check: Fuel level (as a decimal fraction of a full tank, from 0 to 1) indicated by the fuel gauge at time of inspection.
0.125
